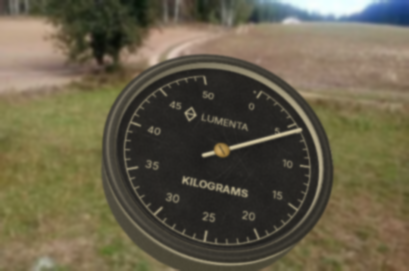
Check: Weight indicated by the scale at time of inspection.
6 kg
